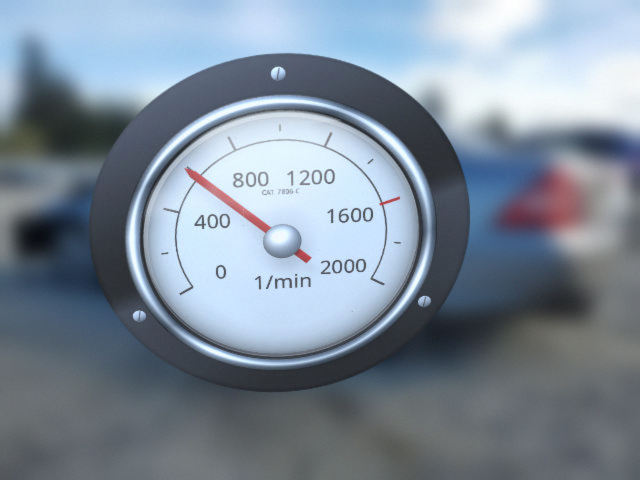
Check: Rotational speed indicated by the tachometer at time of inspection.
600 rpm
